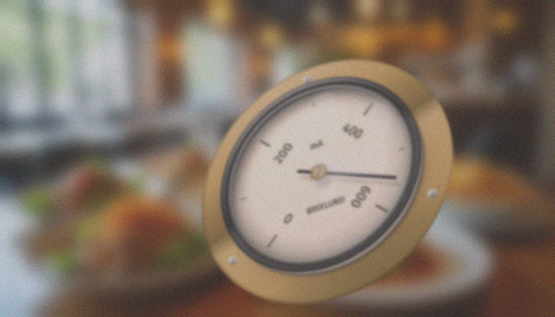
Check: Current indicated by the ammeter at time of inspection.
550 mA
